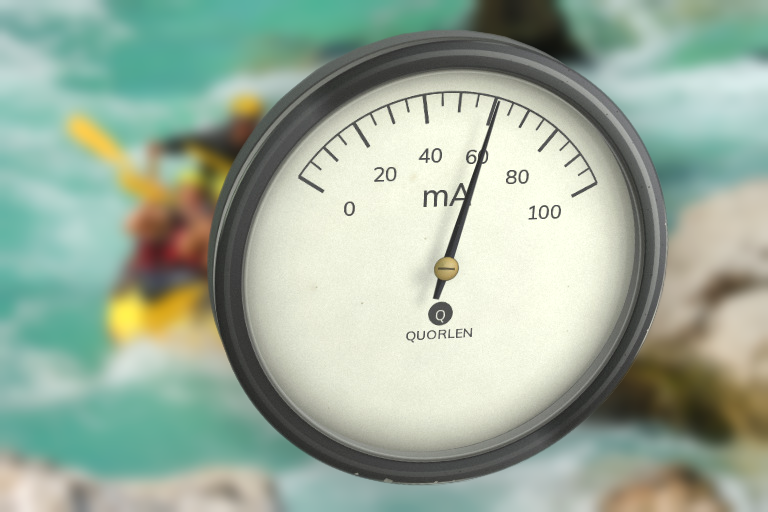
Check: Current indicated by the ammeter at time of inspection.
60 mA
